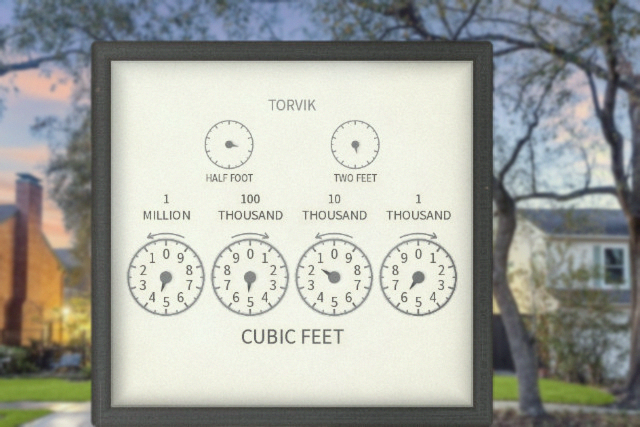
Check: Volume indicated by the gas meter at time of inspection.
451600 ft³
